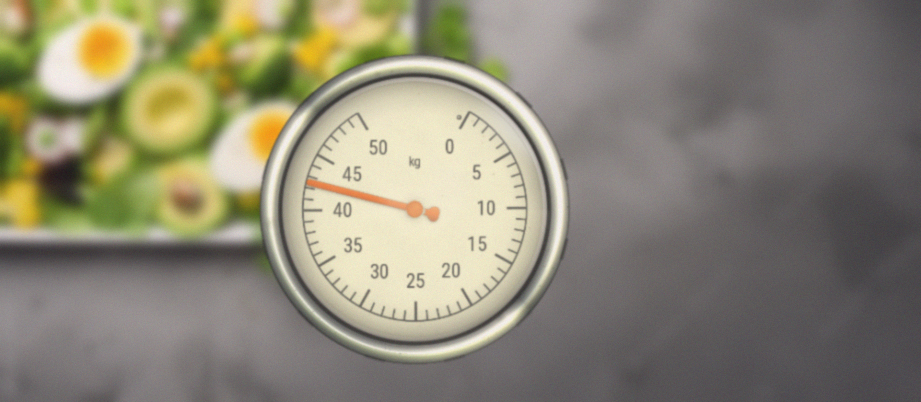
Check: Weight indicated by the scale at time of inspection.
42.5 kg
